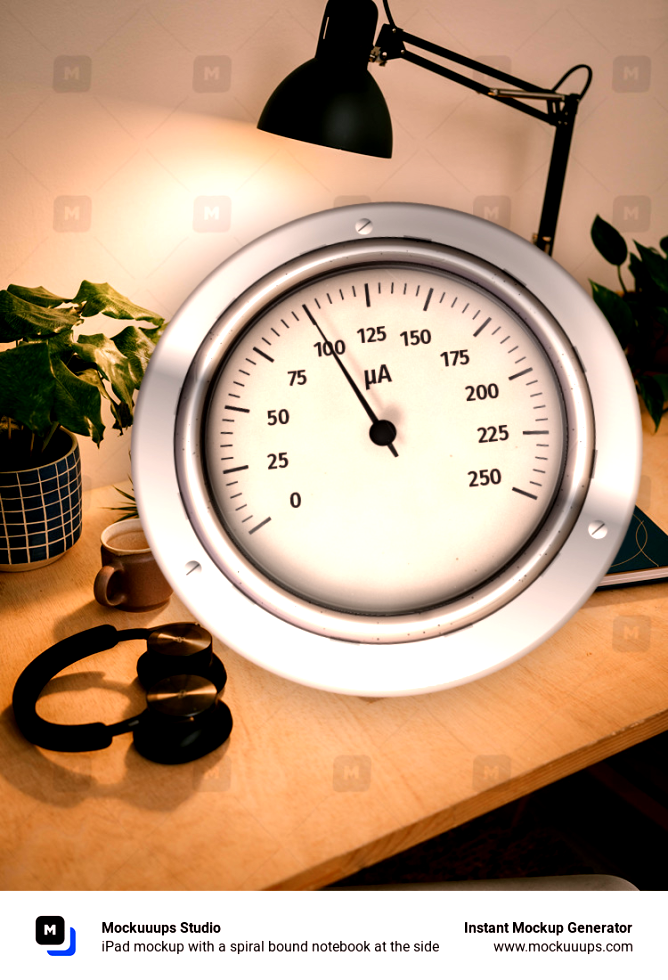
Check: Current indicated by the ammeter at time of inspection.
100 µA
